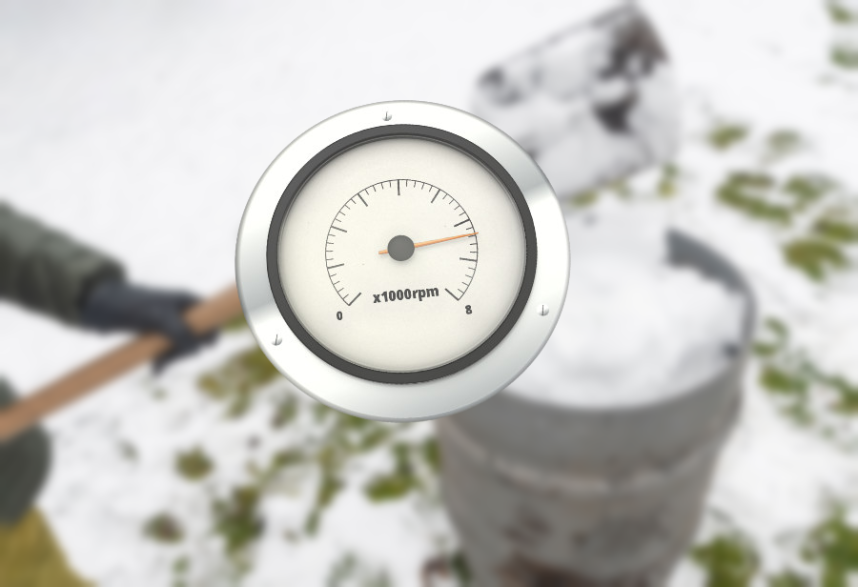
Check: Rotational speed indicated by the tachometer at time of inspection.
6400 rpm
